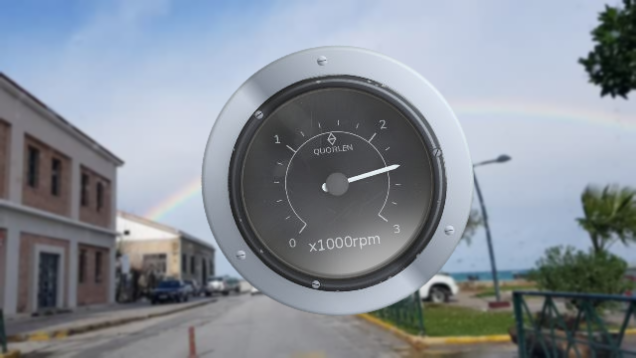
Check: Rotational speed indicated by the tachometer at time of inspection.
2400 rpm
